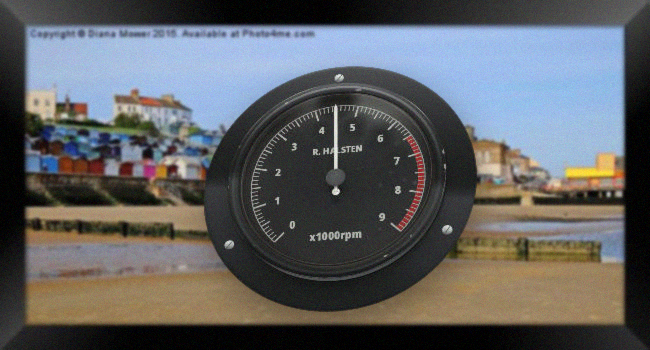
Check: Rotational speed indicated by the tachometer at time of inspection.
4500 rpm
